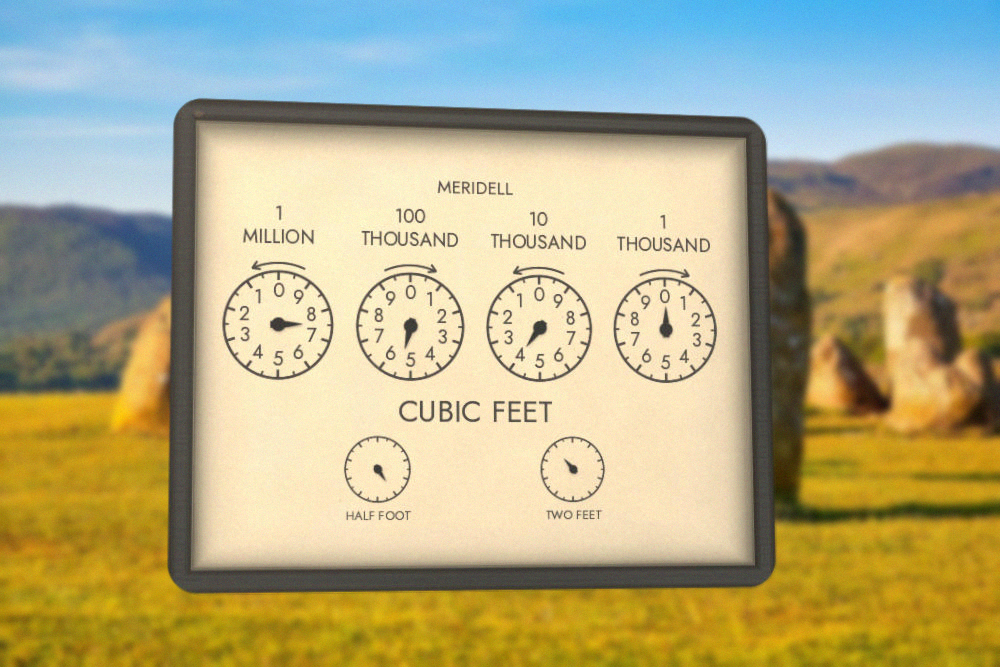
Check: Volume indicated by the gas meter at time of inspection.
754000 ft³
